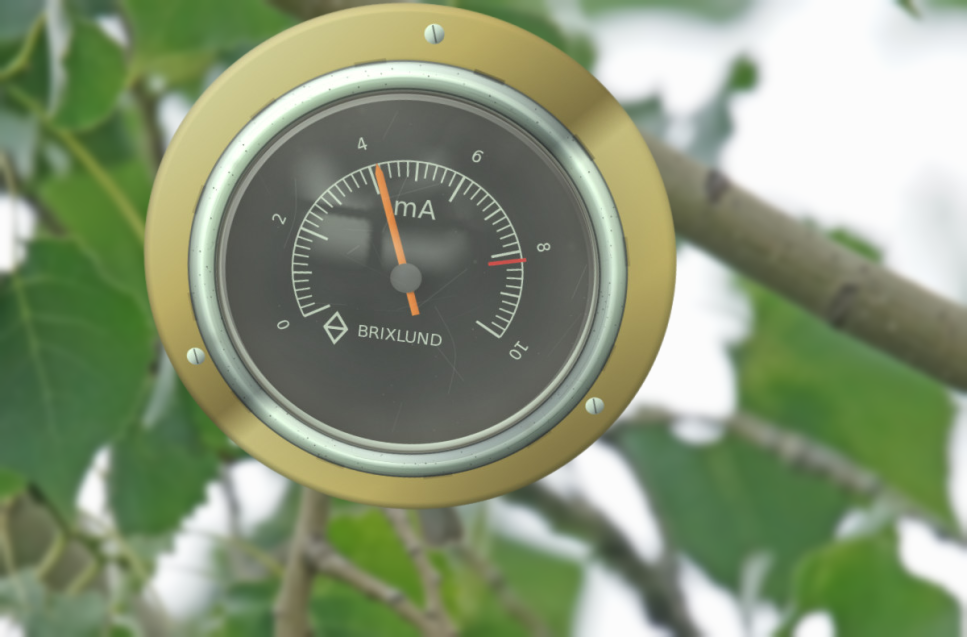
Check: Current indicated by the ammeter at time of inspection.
4.2 mA
